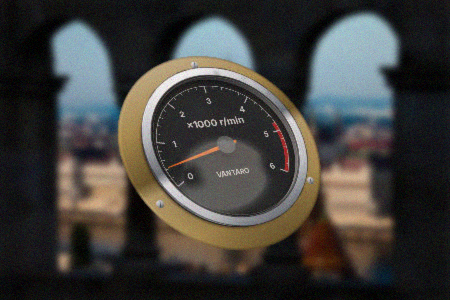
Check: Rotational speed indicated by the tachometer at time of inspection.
400 rpm
